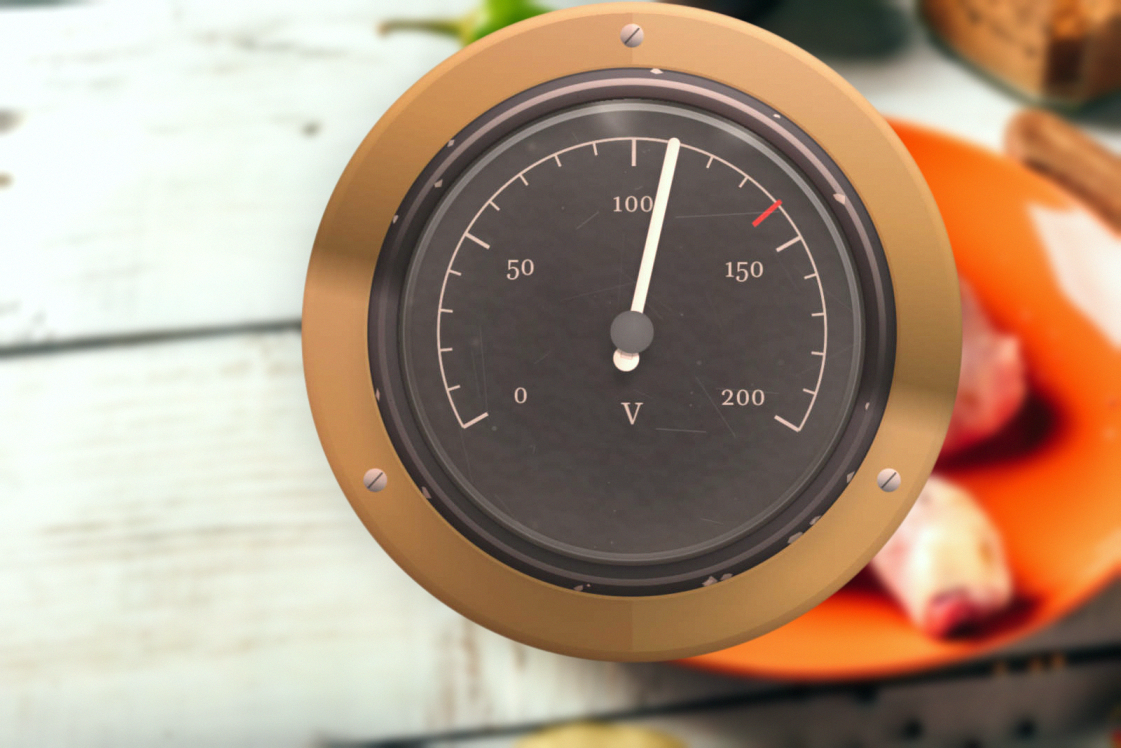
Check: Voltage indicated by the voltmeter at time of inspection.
110 V
